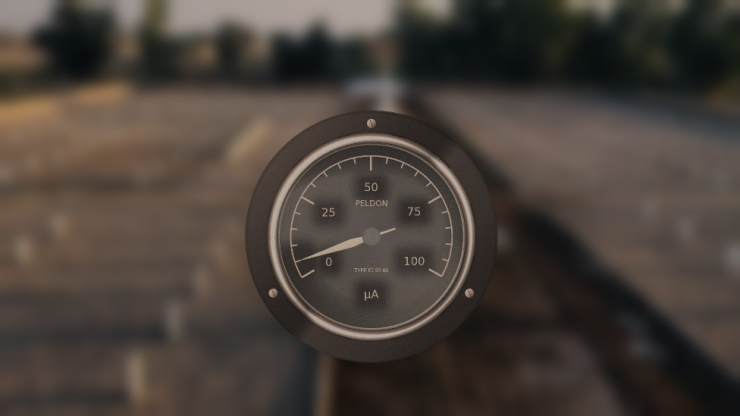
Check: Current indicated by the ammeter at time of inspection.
5 µA
